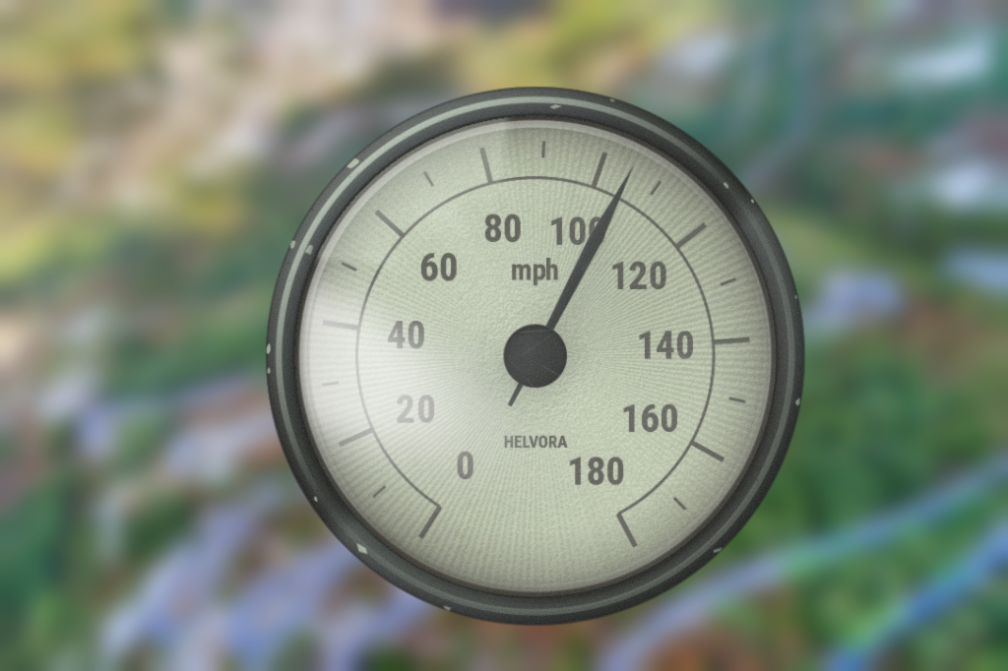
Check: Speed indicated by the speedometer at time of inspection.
105 mph
